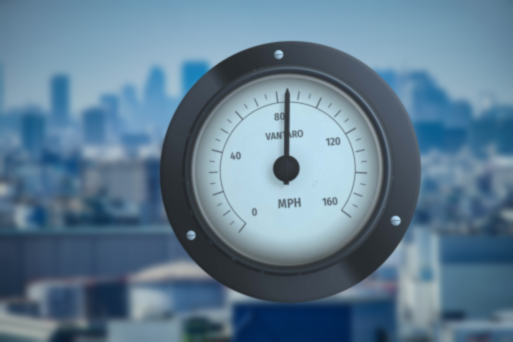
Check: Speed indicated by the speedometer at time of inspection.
85 mph
